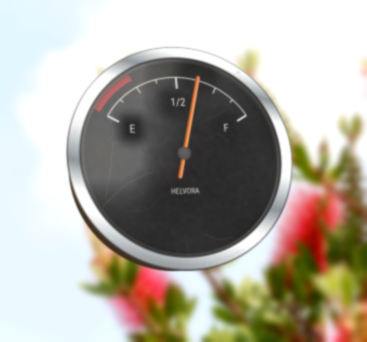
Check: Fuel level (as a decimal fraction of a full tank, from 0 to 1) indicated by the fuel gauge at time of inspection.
0.625
